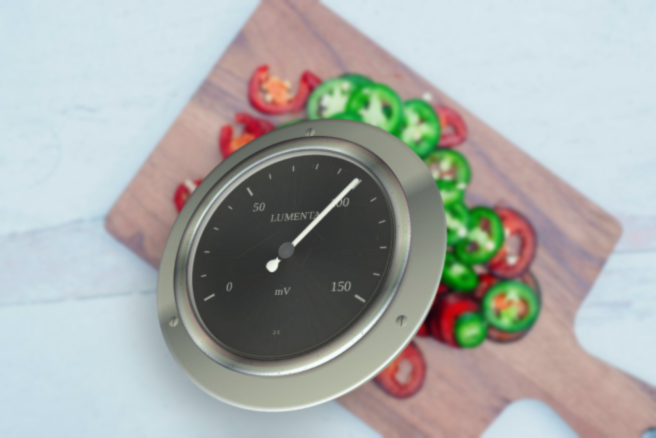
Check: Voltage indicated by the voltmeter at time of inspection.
100 mV
